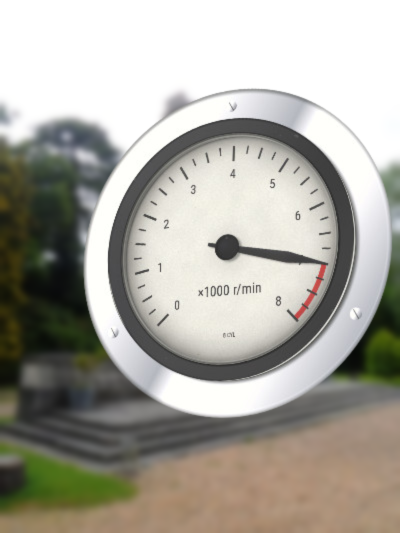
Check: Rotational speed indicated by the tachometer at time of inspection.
7000 rpm
